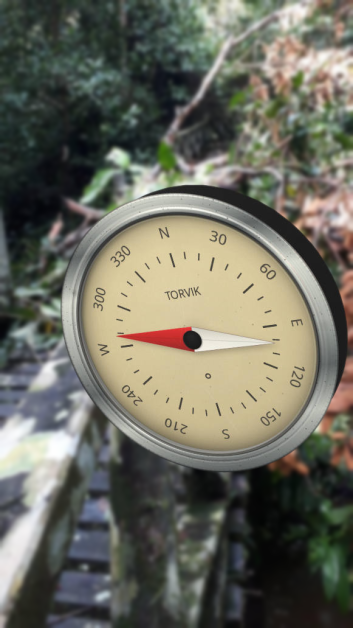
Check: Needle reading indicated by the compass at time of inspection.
280 °
